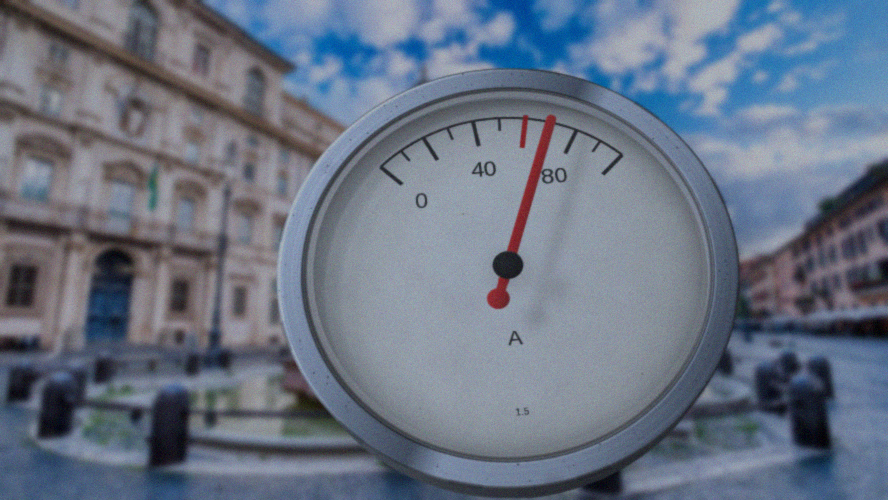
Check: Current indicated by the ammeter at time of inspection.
70 A
